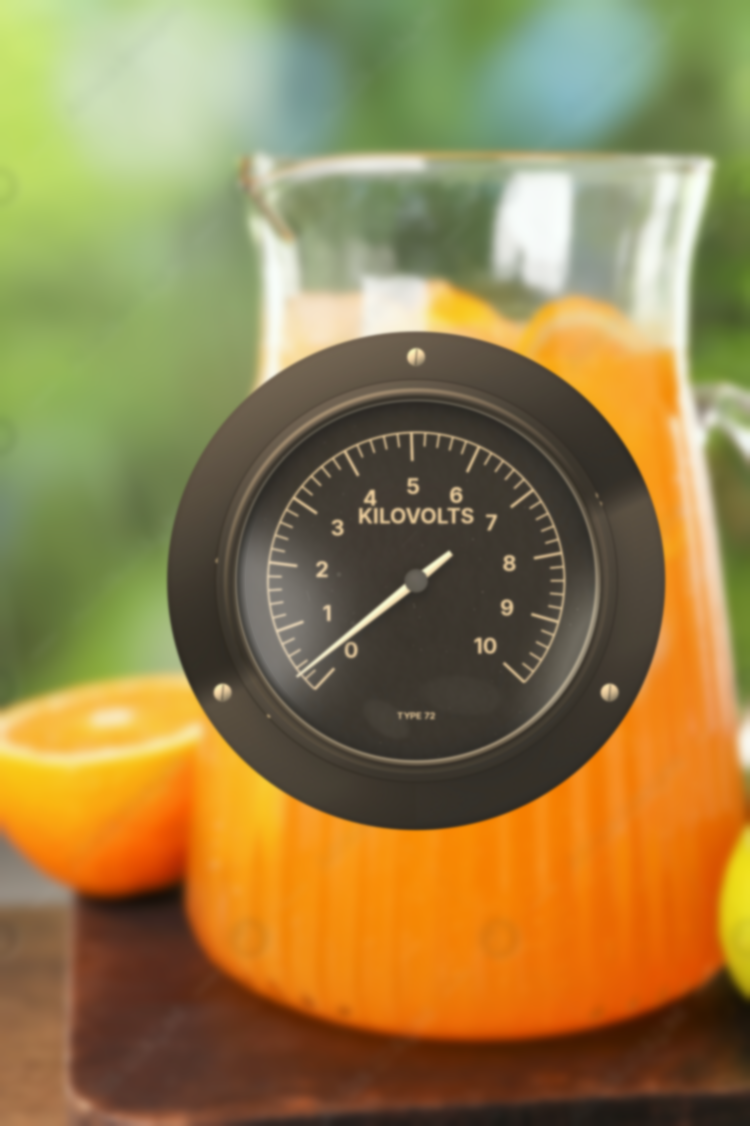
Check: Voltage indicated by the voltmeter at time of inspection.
0.3 kV
